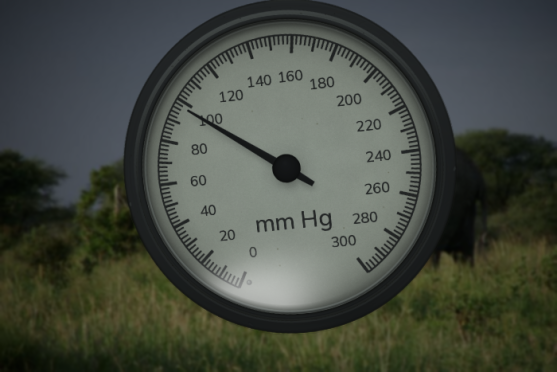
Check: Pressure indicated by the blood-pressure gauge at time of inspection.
98 mmHg
